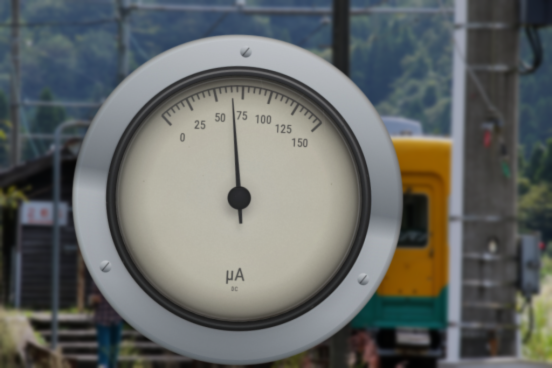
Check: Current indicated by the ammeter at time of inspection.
65 µA
